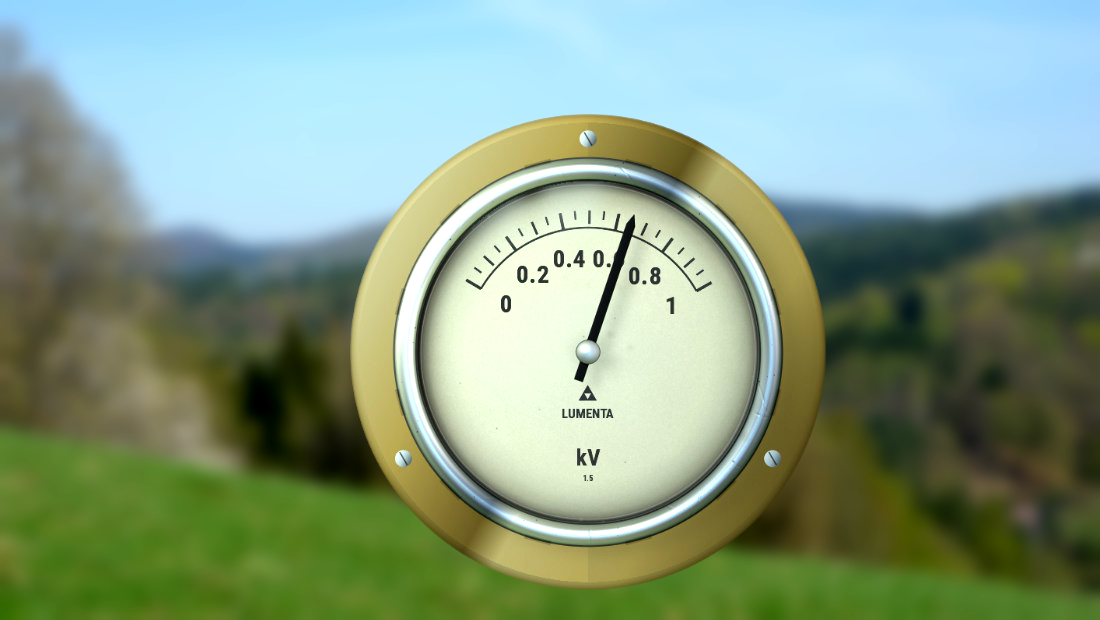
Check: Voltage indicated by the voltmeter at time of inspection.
0.65 kV
